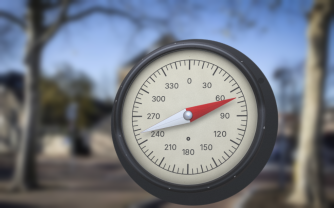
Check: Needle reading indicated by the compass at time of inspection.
70 °
